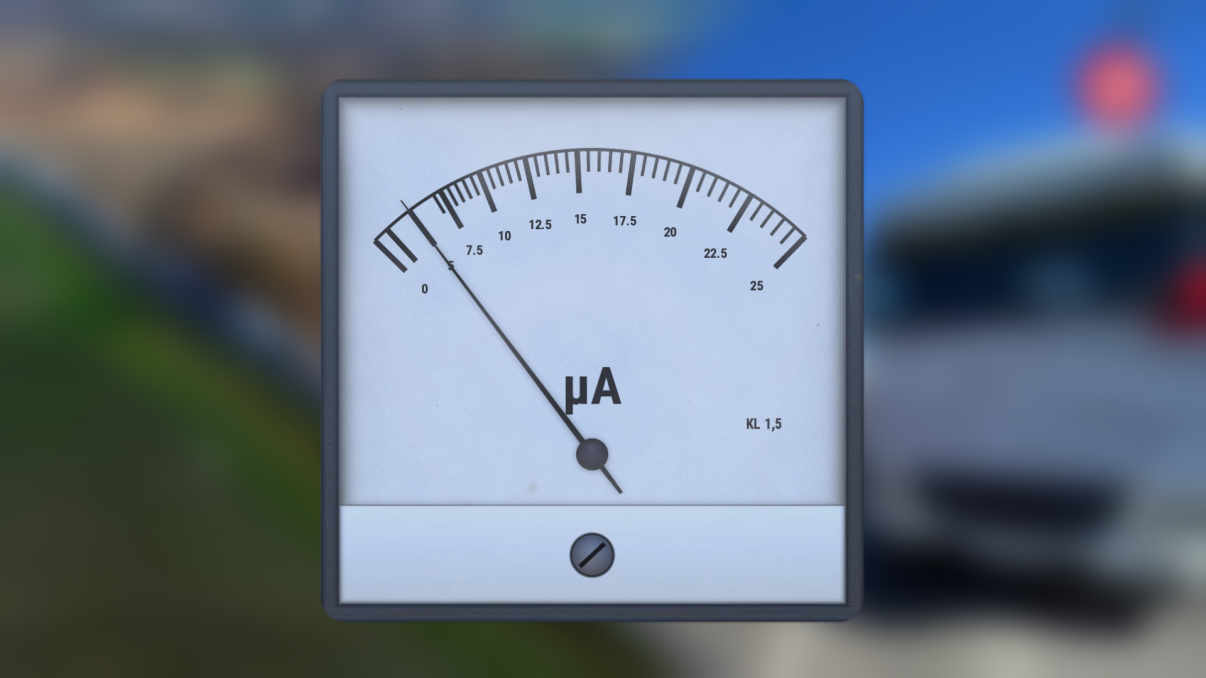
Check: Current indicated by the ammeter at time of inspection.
5 µA
